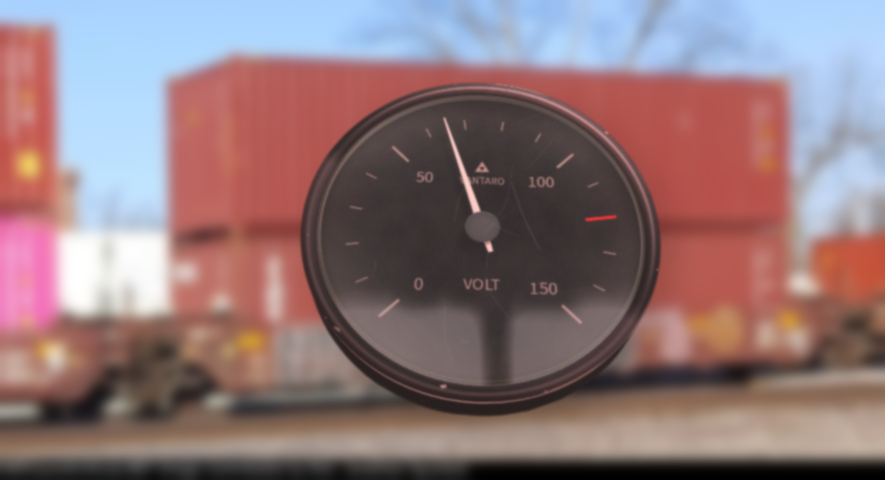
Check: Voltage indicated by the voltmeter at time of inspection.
65 V
